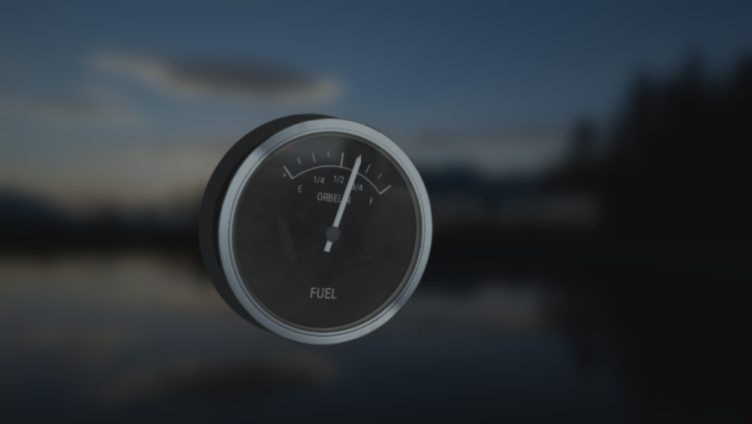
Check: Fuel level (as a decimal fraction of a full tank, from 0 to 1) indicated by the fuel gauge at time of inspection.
0.625
